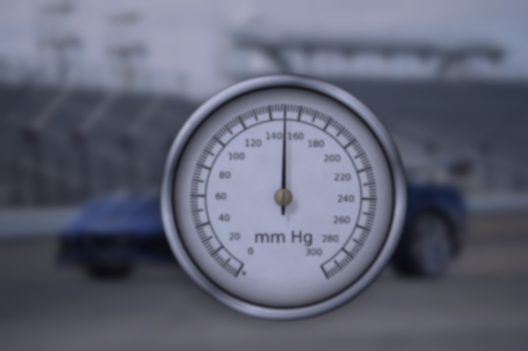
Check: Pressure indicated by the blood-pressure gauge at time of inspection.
150 mmHg
